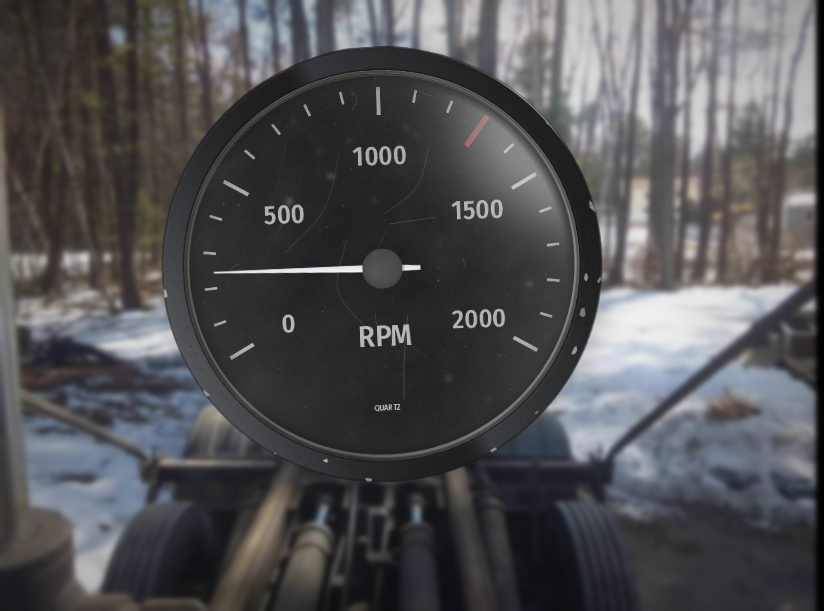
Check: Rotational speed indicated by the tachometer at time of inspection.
250 rpm
